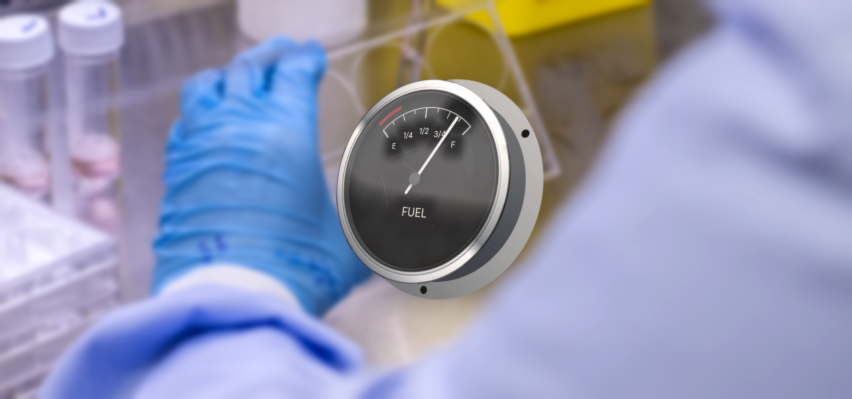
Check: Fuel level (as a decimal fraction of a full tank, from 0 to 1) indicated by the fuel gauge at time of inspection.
0.875
